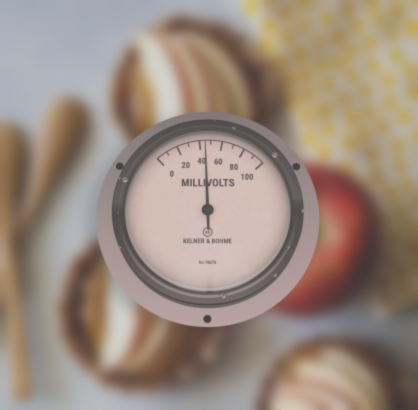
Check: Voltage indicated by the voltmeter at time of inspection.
45 mV
